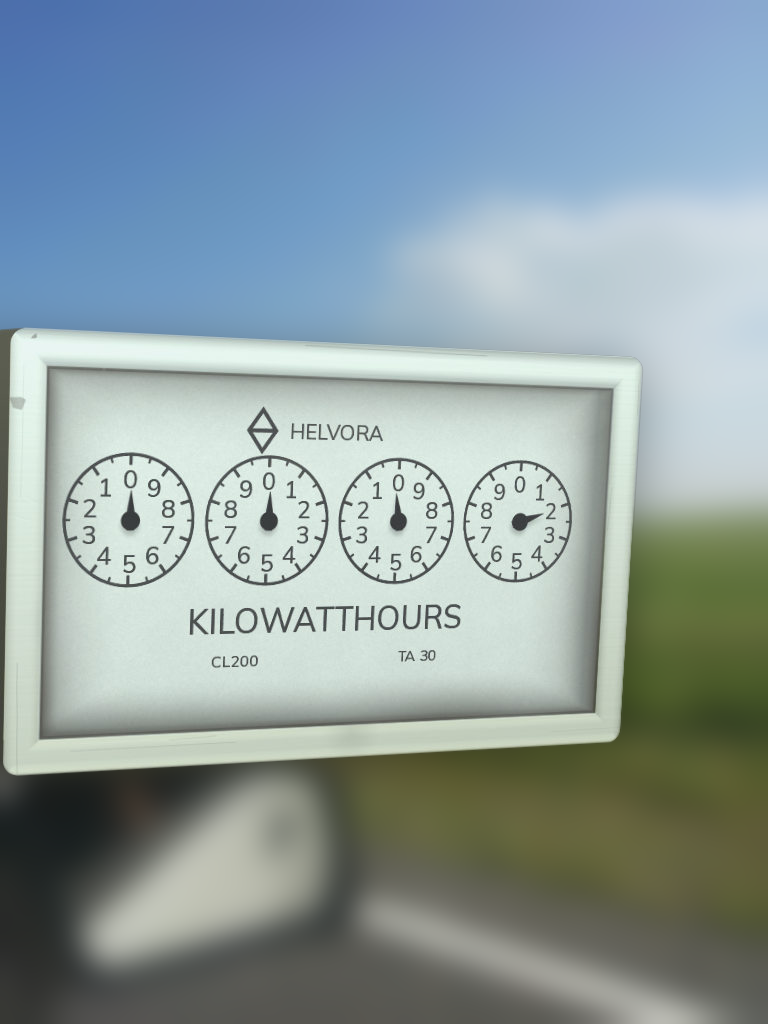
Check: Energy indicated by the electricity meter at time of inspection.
2 kWh
